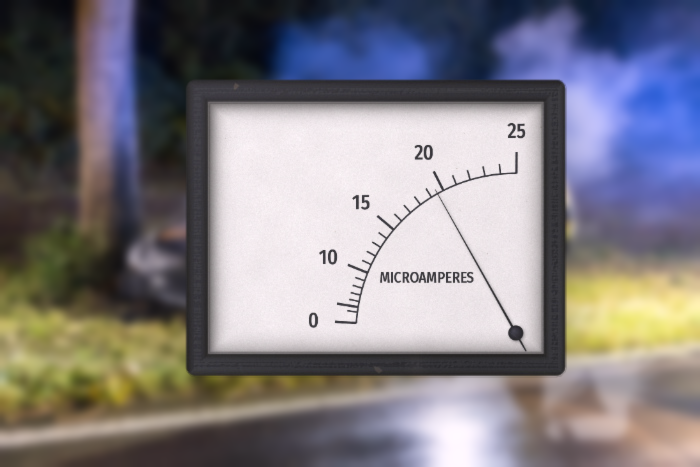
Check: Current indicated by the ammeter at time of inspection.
19.5 µA
